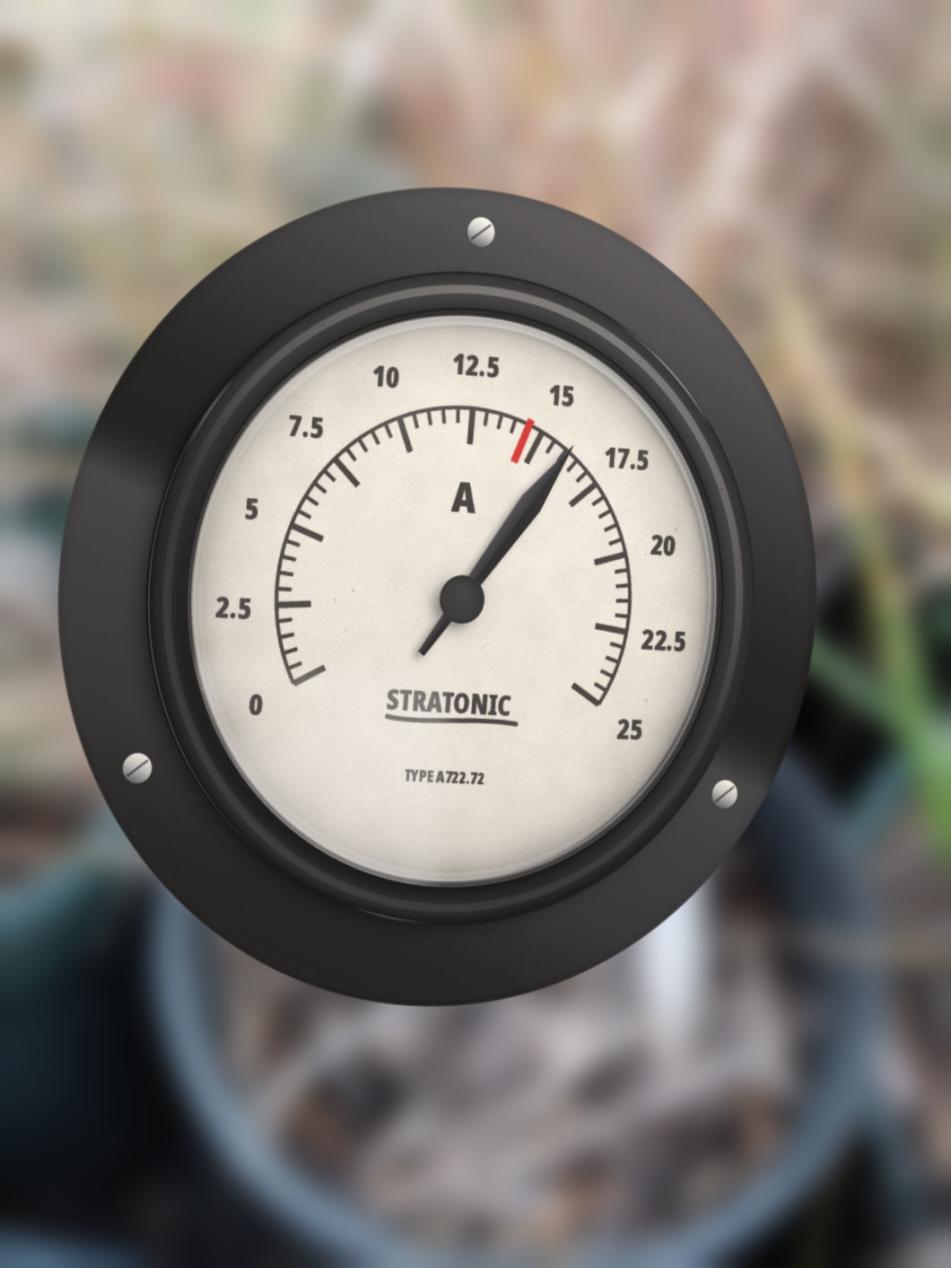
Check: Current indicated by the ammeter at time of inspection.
16 A
